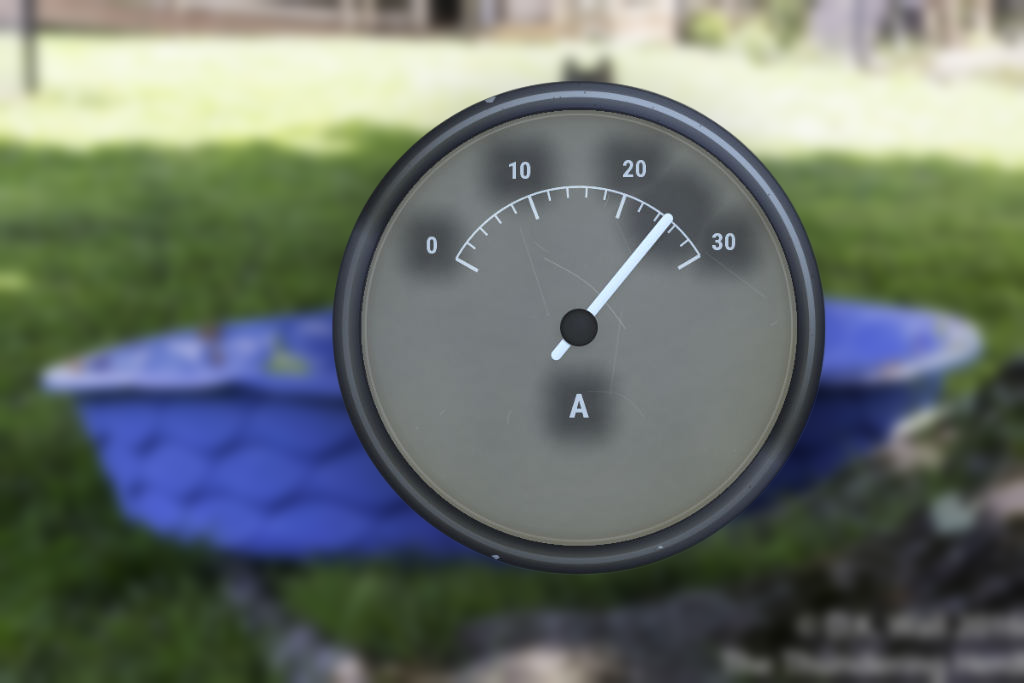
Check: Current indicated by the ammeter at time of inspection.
25 A
